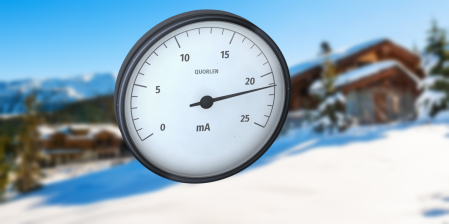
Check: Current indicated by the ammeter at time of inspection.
21 mA
